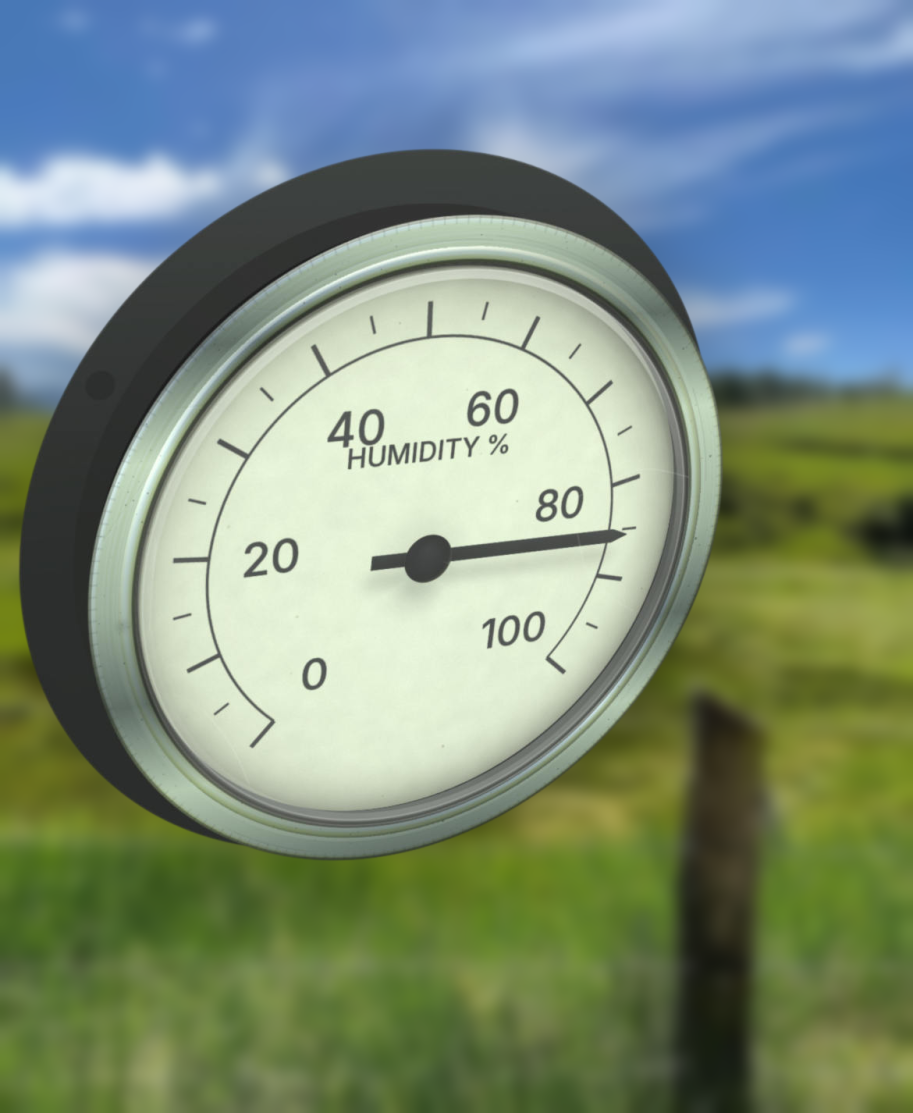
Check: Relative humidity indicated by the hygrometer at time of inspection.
85 %
